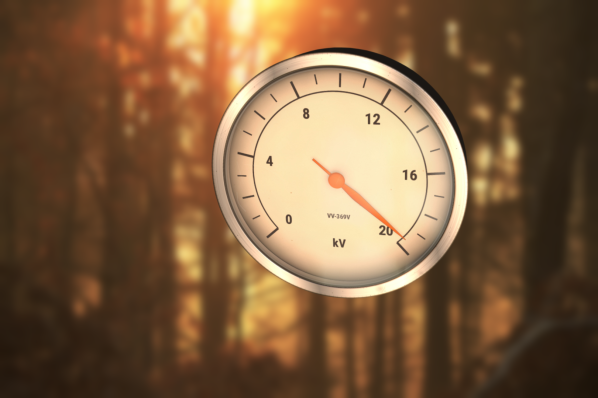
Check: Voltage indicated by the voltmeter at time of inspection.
19.5 kV
